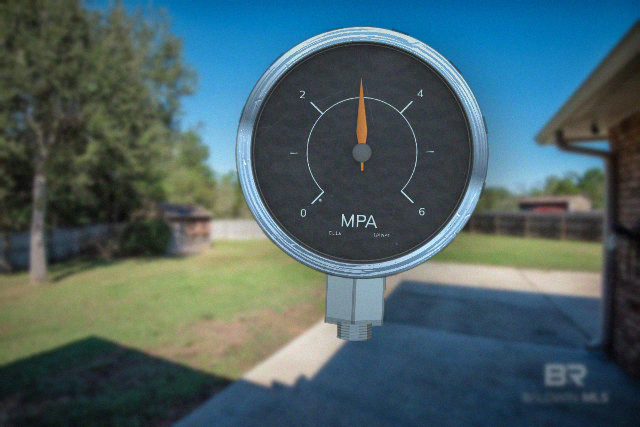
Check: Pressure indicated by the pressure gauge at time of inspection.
3 MPa
